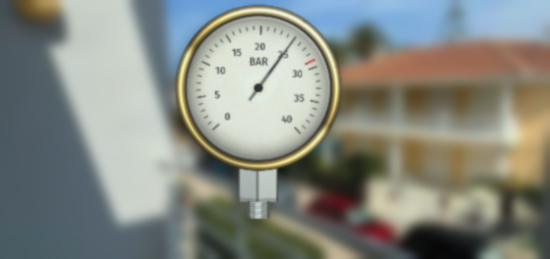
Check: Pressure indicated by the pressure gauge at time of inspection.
25 bar
